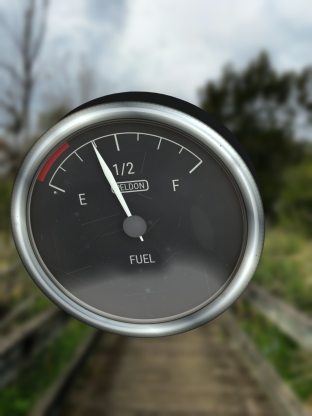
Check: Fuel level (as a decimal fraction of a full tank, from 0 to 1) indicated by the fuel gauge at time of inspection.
0.375
